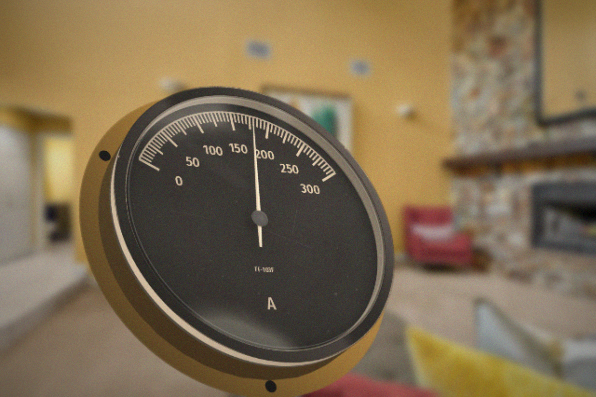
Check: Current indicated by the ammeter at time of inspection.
175 A
